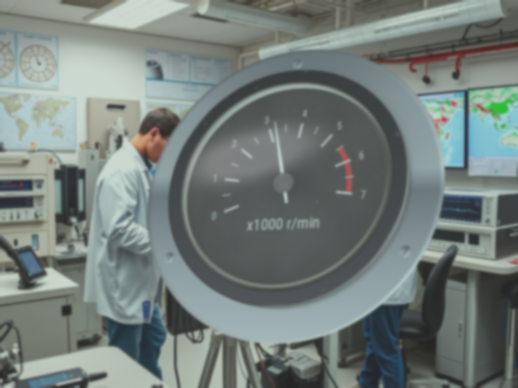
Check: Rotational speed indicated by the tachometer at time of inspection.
3250 rpm
